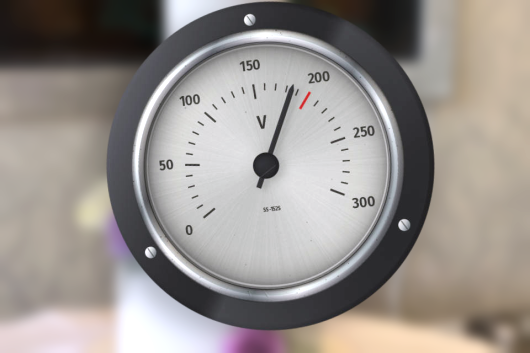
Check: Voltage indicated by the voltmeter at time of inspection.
185 V
